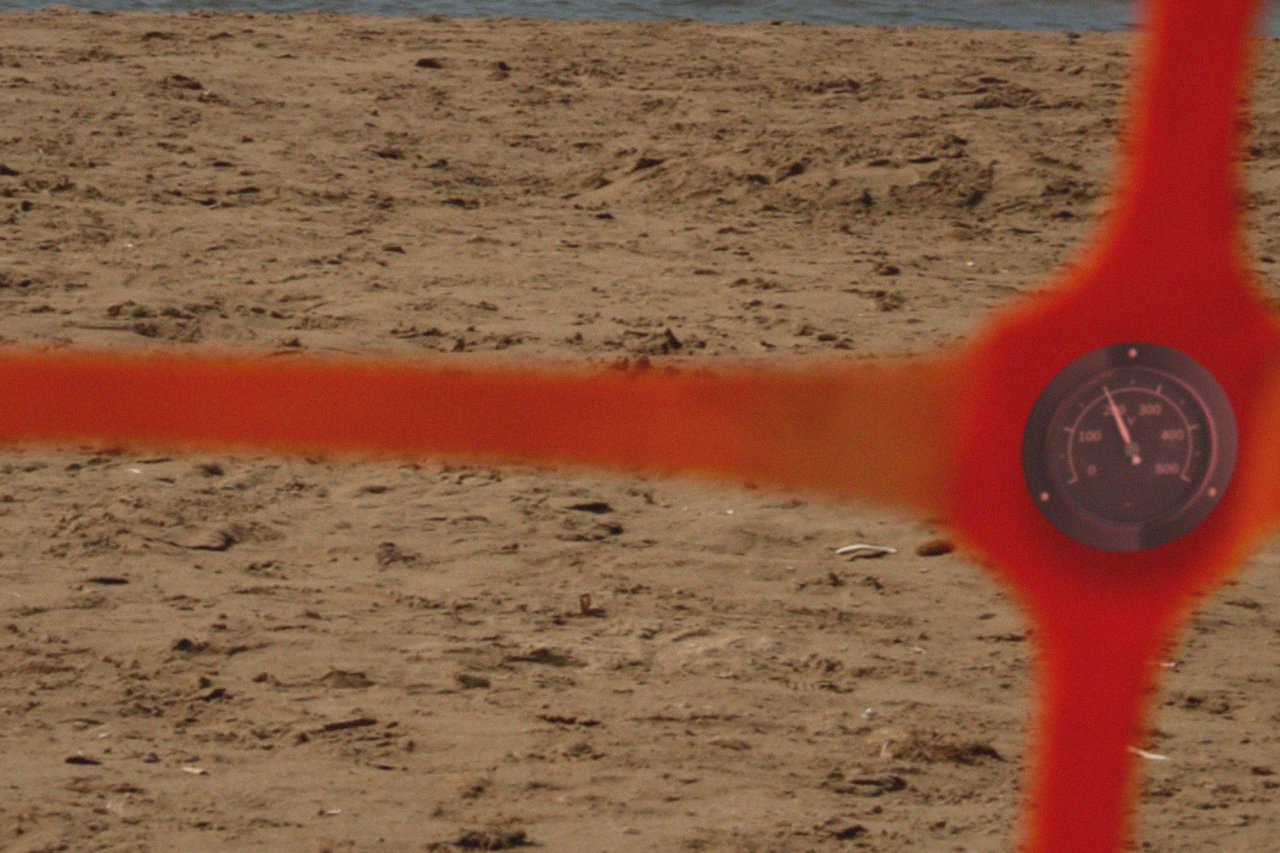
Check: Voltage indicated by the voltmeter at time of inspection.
200 V
